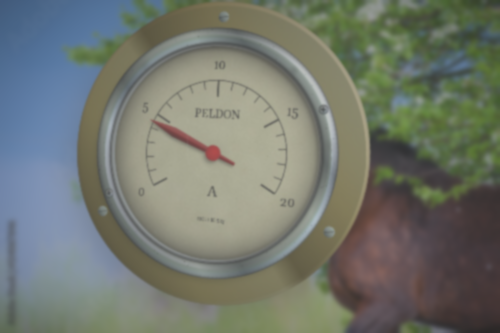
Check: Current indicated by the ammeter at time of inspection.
4.5 A
